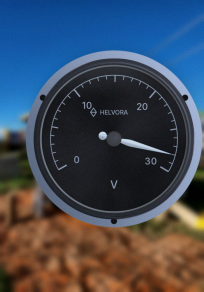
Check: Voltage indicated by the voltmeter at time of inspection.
28 V
